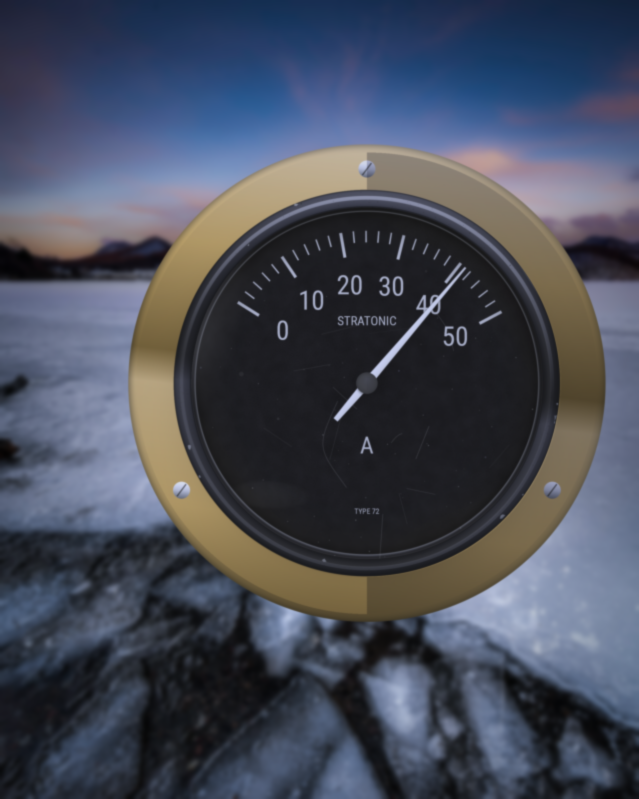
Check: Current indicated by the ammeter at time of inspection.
41 A
